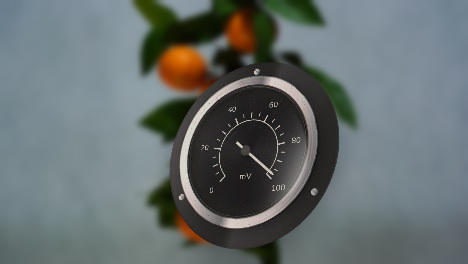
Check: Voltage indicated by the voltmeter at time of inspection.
97.5 mV
